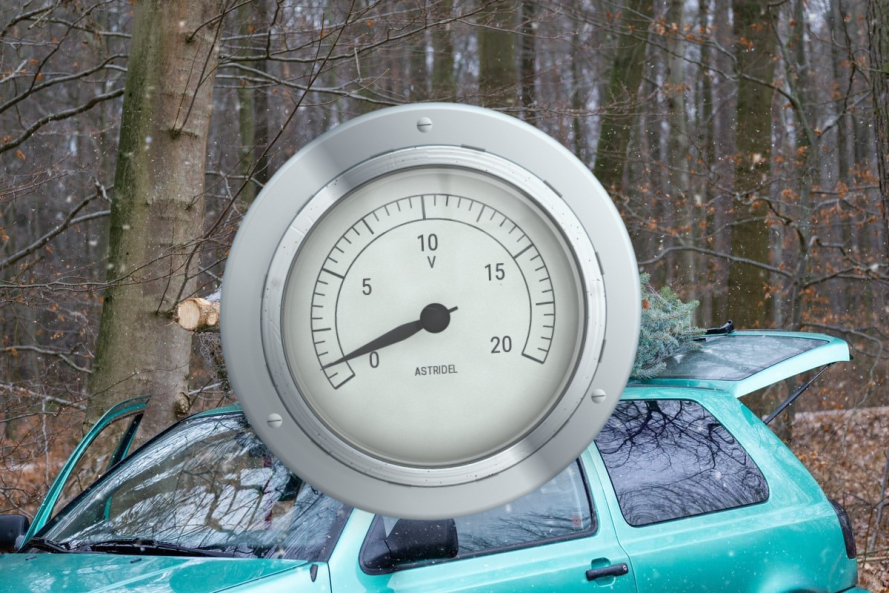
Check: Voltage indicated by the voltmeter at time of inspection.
1 V
